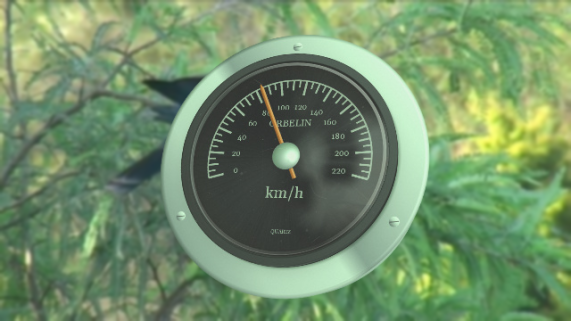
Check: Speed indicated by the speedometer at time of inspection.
85 km/h
